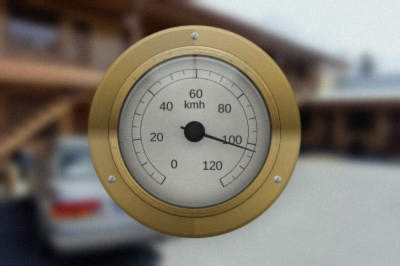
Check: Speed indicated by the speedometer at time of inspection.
102.5 km/h
